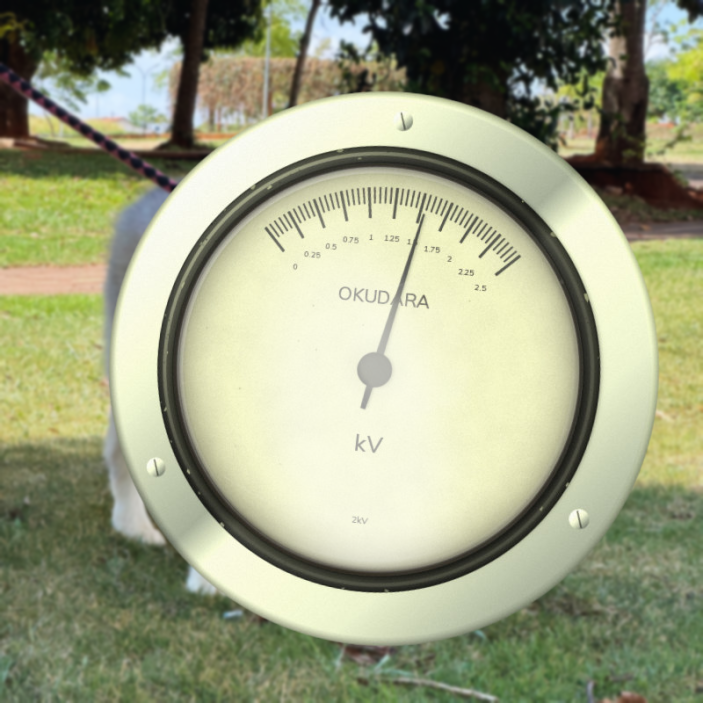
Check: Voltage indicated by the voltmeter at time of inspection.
1.55 kV
